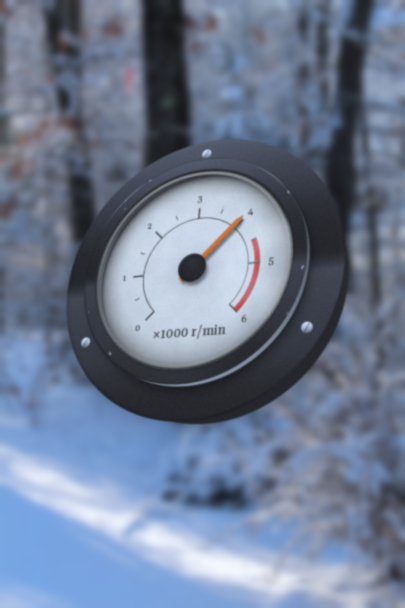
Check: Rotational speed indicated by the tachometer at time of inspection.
4000 rpm
